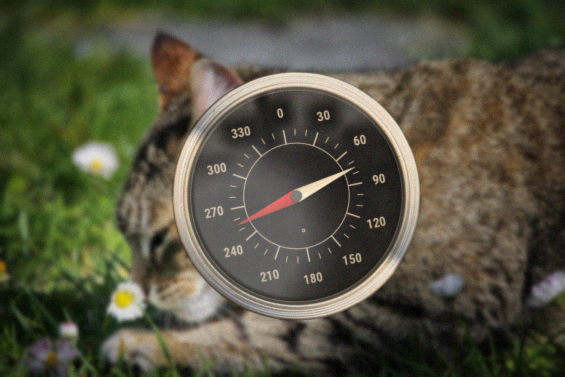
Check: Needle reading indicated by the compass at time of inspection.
255 °
